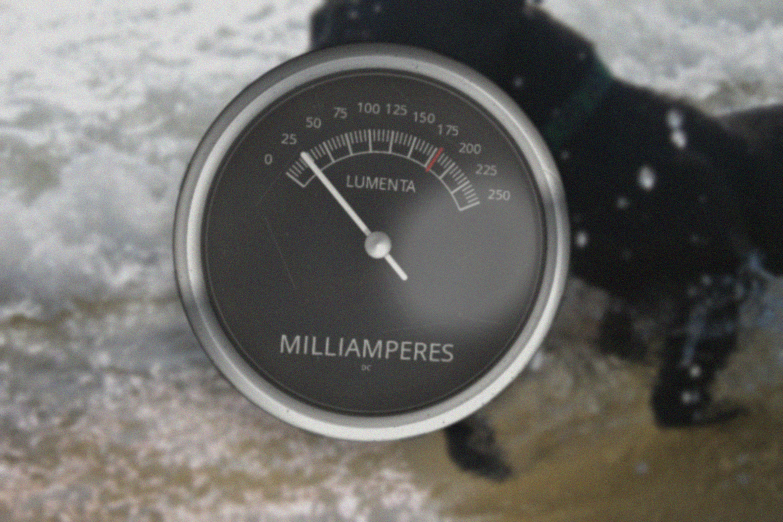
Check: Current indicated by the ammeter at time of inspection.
25 mA
